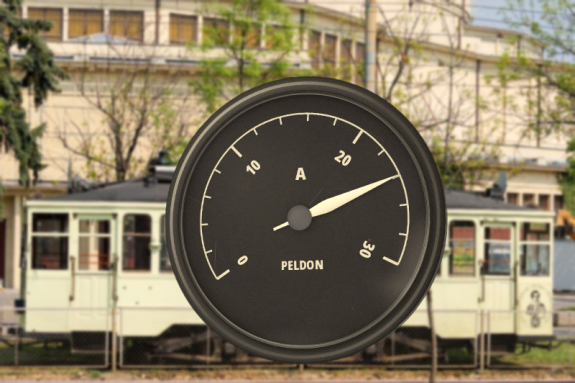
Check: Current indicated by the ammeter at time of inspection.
24 A
